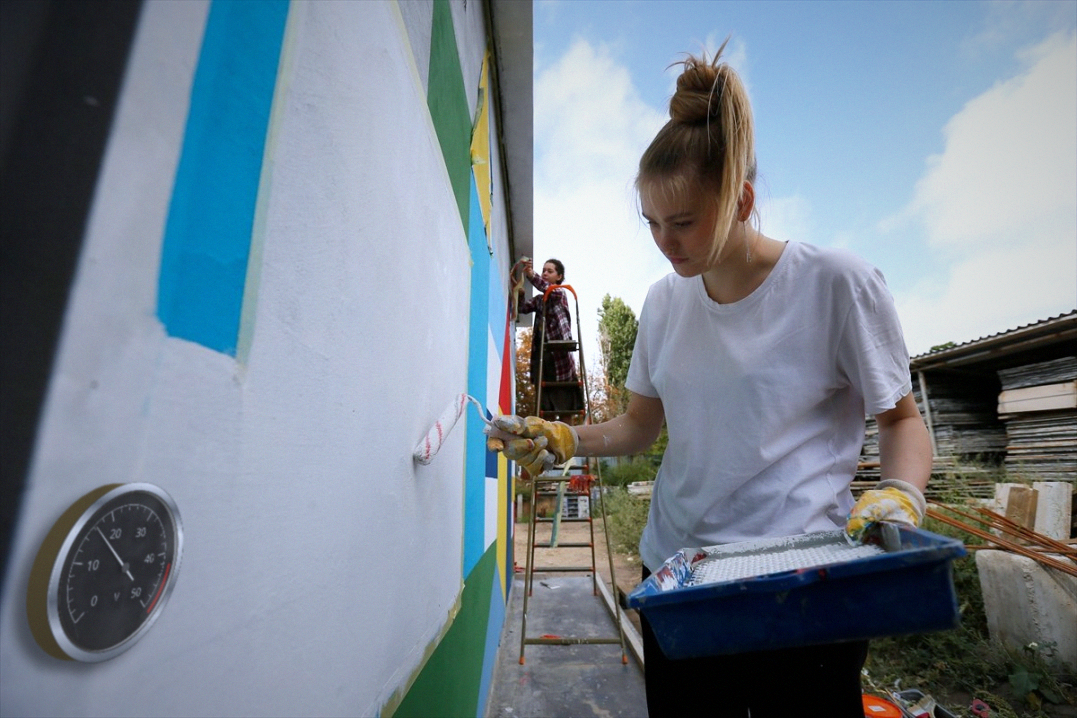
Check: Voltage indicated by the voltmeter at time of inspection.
16 V
